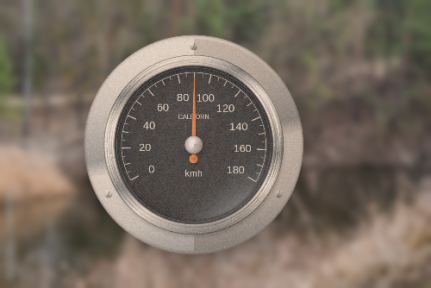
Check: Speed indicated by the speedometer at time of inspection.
90 km/h
